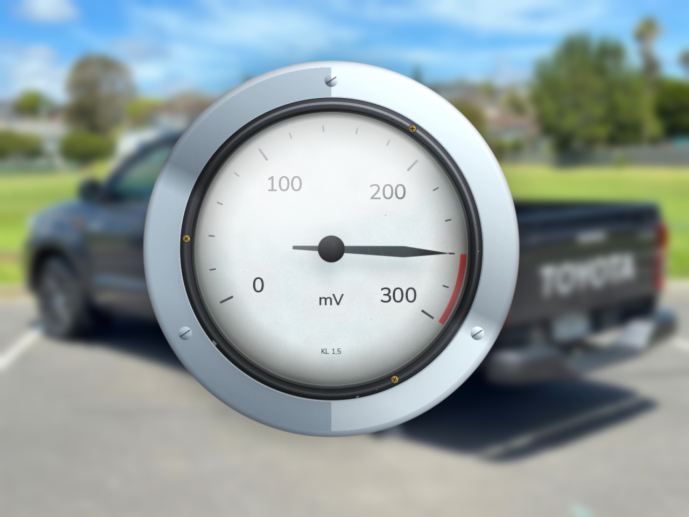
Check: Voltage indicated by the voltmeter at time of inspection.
260 mV
